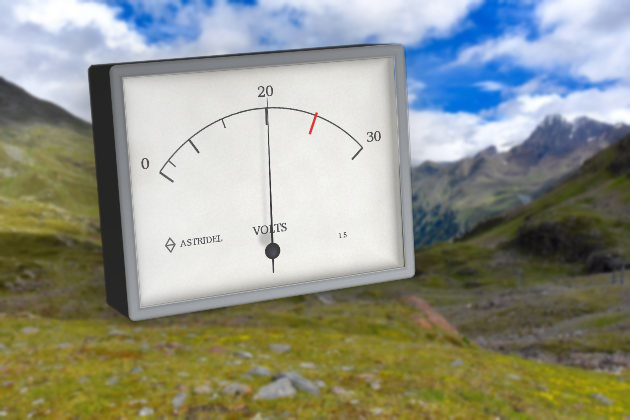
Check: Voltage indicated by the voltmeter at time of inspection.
20 V
